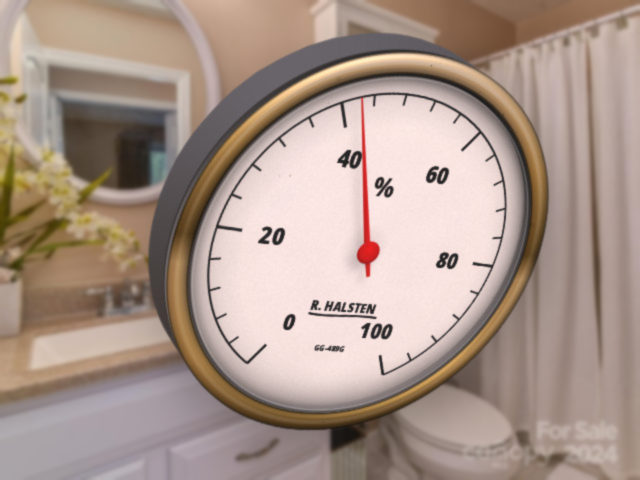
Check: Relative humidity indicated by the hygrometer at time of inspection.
42 %
